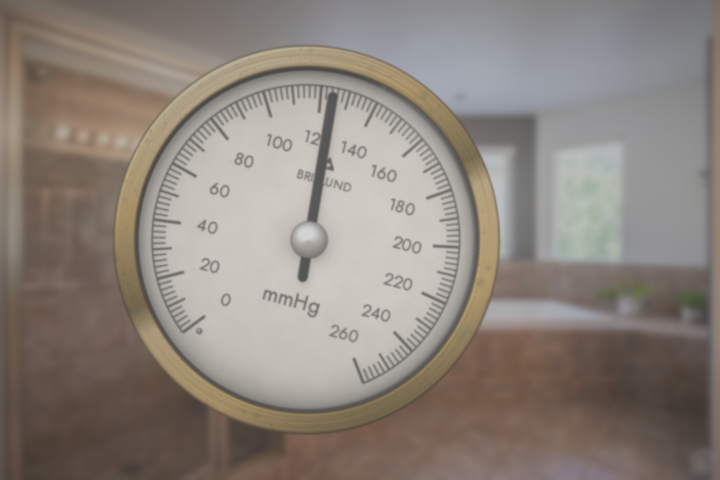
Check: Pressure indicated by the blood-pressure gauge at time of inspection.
124 mmHg
